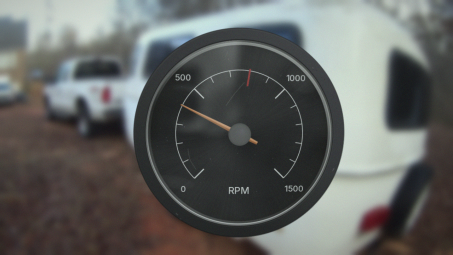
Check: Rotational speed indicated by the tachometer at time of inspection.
400 rpm
